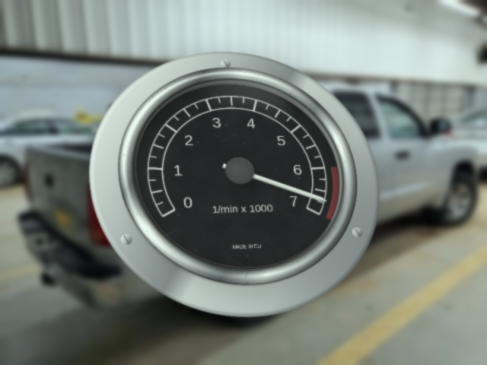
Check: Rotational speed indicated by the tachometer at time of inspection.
6750 rpm
